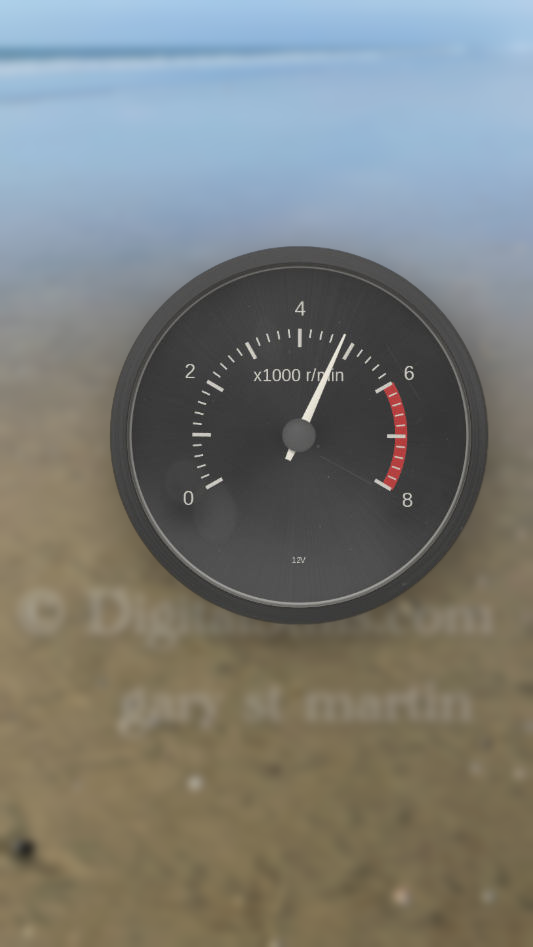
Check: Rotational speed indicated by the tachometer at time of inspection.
4800 rpm
